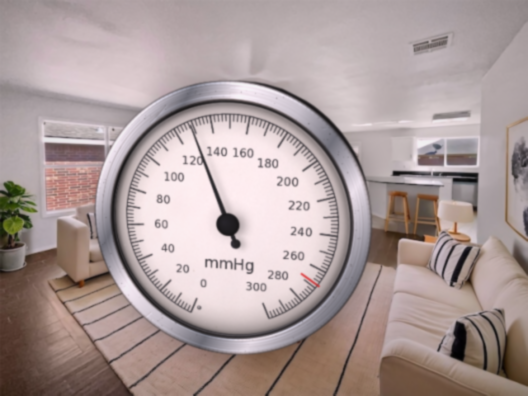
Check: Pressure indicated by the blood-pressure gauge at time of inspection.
130 mmHg
